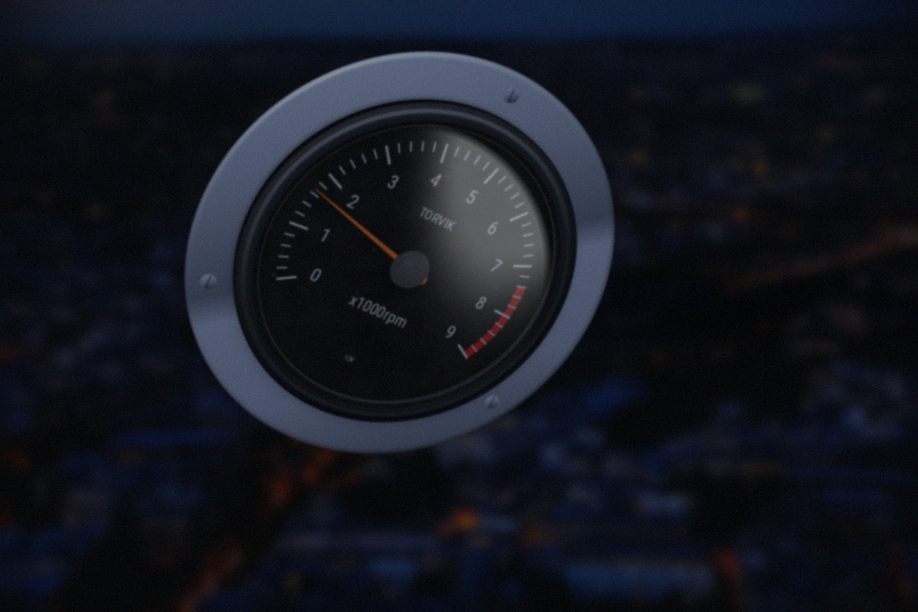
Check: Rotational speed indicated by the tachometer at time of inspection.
1700 rpm
